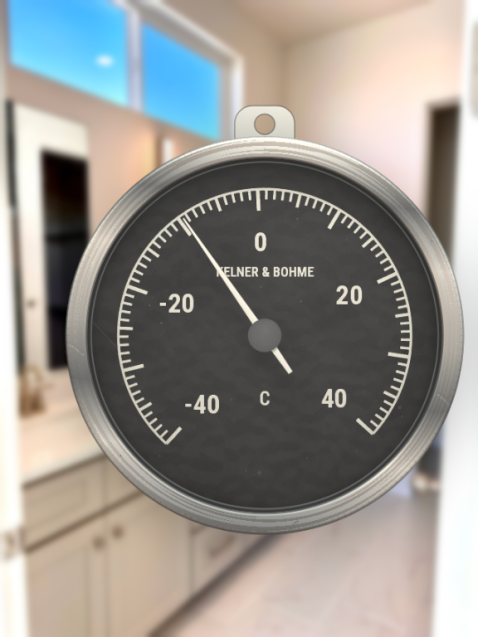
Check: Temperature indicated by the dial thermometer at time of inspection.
-9.5 °C
